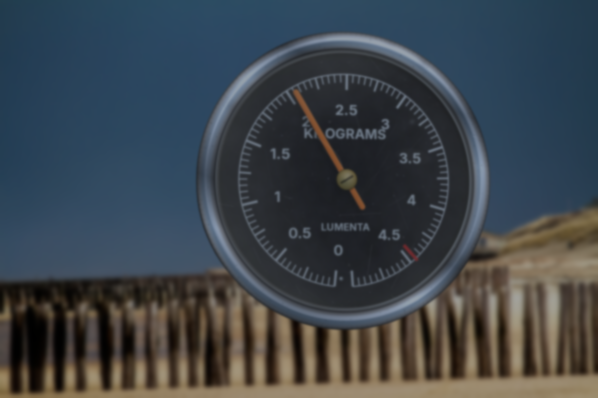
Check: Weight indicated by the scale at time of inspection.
2.05 kg
